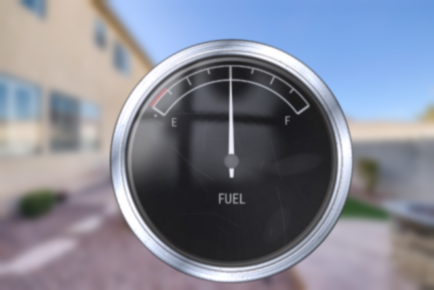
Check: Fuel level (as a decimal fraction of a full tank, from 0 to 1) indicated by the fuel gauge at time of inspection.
0.5
